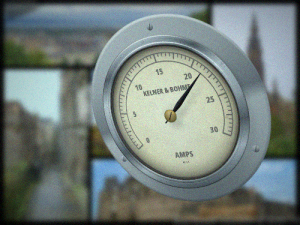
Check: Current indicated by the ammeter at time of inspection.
21.5 A
